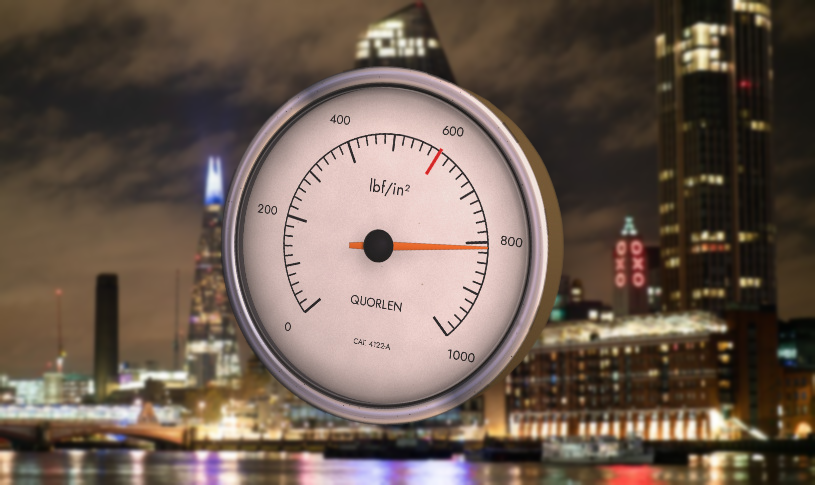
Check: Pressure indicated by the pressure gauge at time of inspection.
810 psi
